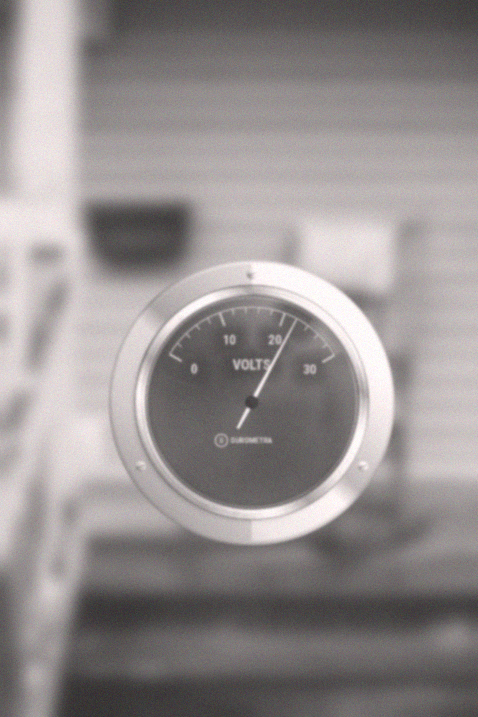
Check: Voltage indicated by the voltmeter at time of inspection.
22 V
